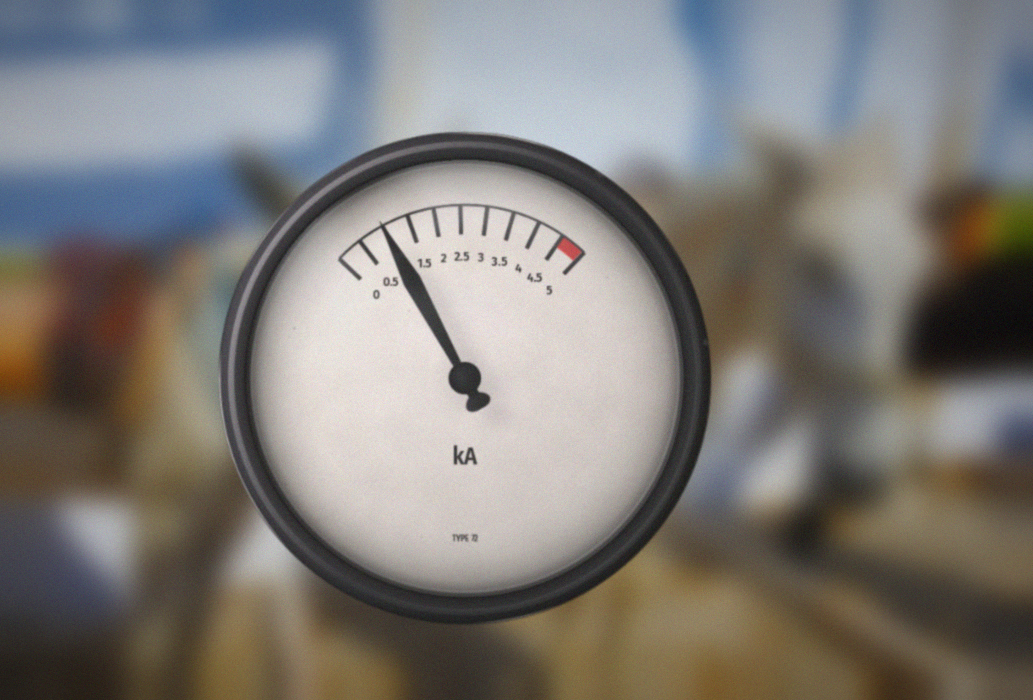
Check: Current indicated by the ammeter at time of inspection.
1 kA
